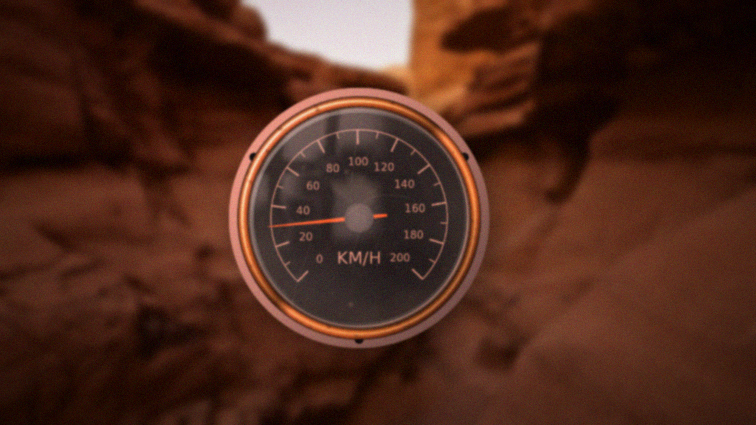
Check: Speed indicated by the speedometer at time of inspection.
30 km/h
